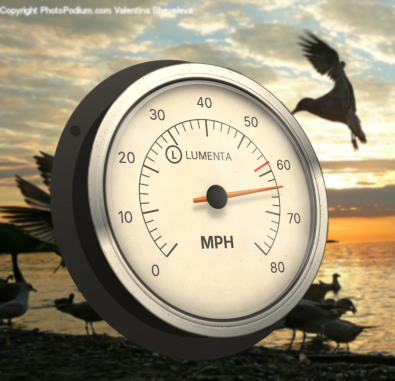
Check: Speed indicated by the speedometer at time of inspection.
64 mph
